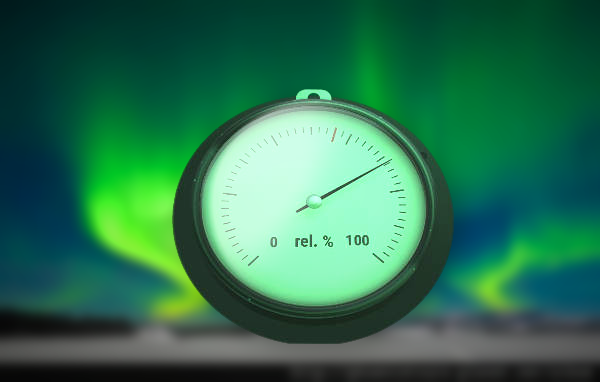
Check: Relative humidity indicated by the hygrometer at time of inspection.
72 %
